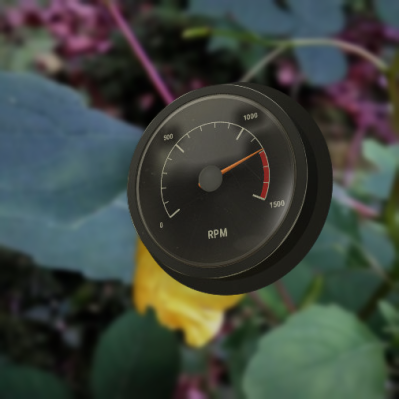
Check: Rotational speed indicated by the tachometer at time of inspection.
1200 rpm
